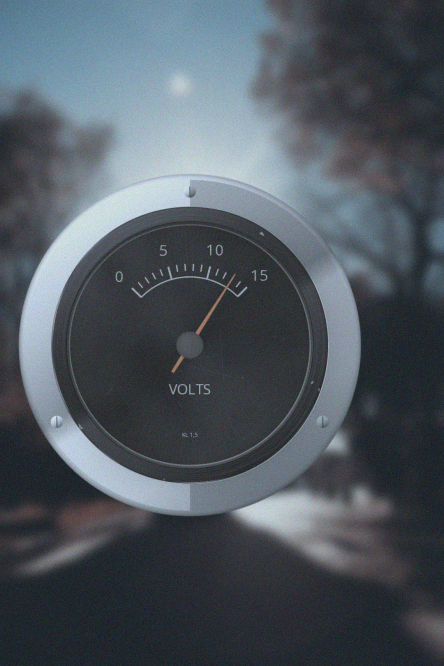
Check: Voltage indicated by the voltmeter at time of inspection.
13 V
